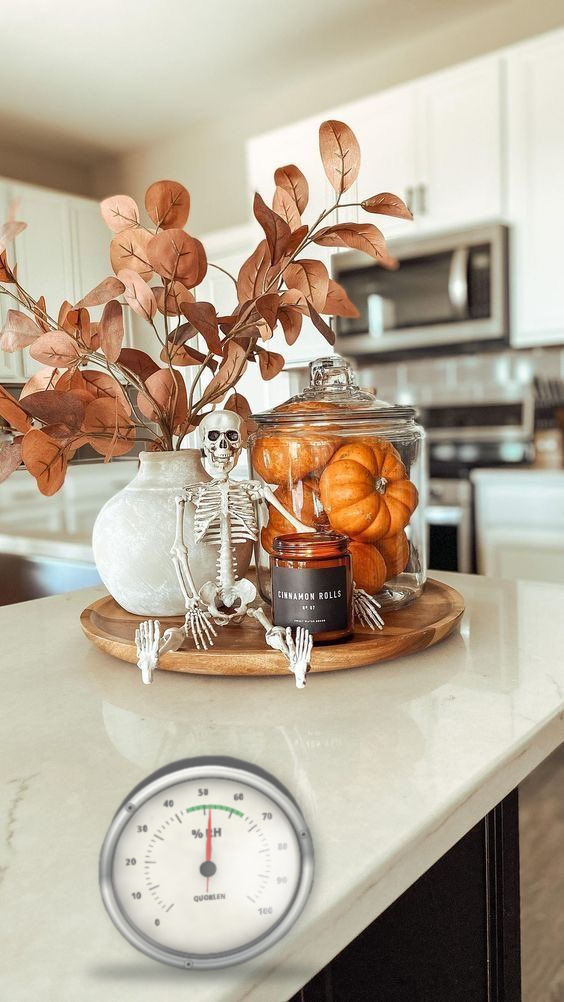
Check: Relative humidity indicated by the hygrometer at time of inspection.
52 %
